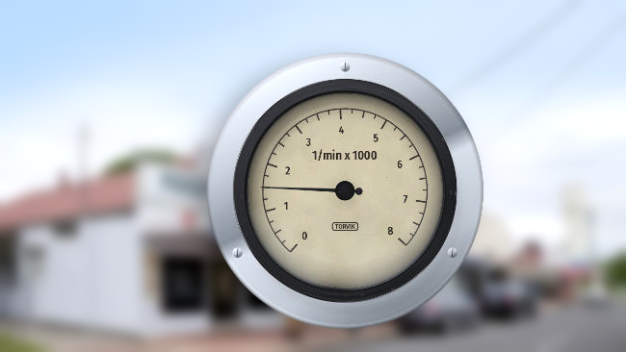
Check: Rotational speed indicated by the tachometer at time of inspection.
1500 rpm
